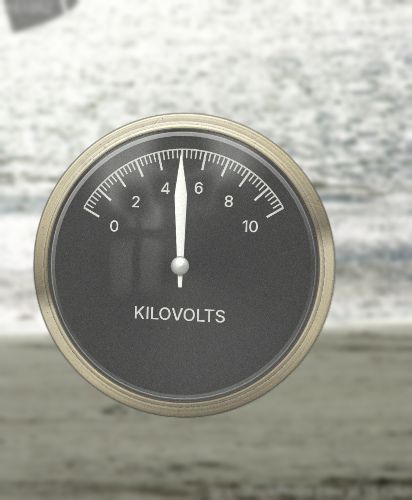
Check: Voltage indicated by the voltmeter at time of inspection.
5 kV
